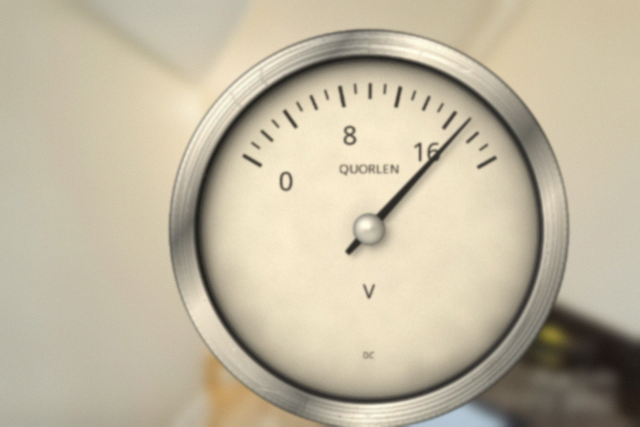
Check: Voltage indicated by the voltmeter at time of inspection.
17 V
